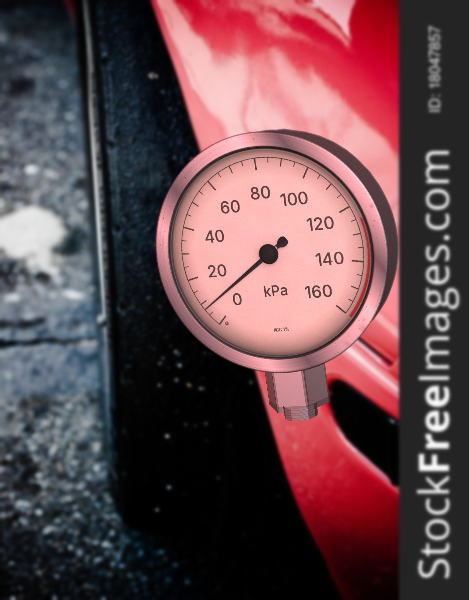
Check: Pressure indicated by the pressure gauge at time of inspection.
7.5 kPa
